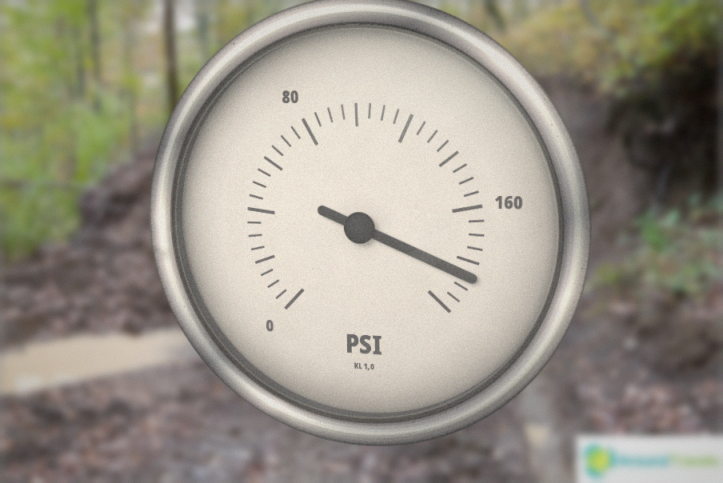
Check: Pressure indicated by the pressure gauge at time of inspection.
185 psi
